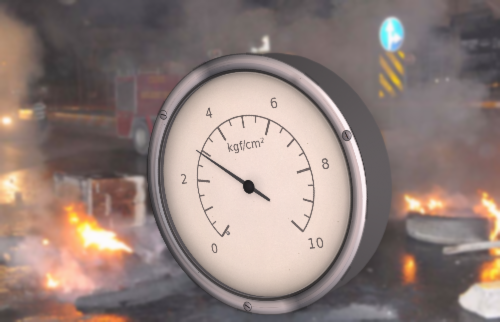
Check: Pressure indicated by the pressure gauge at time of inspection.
3 kg/cm²
